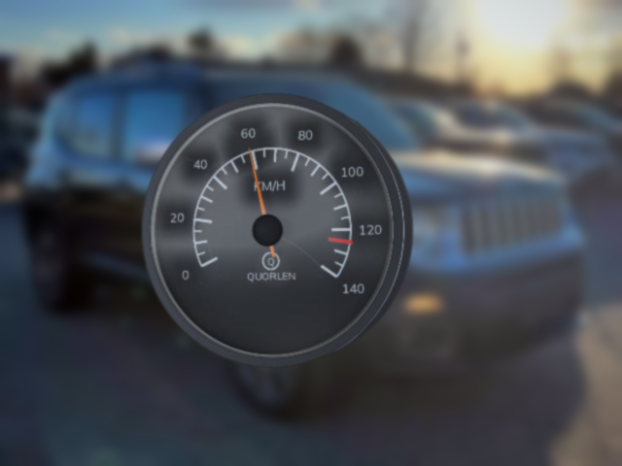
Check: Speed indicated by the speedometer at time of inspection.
60 km/h
